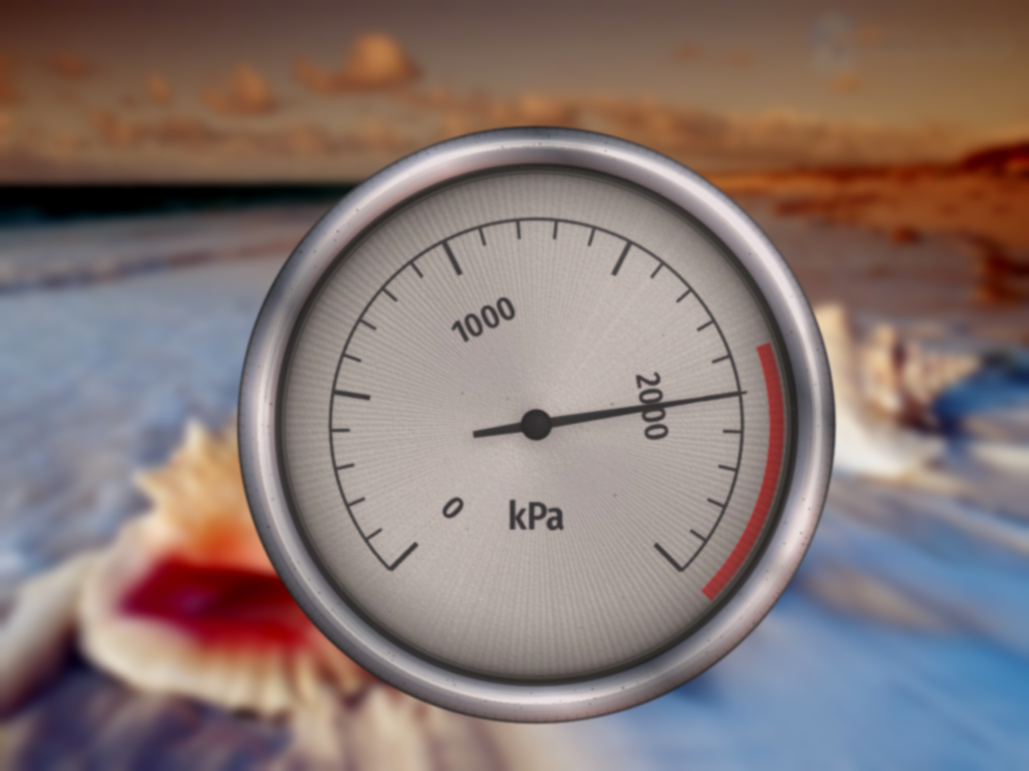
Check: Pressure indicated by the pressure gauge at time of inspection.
2000 kPa
